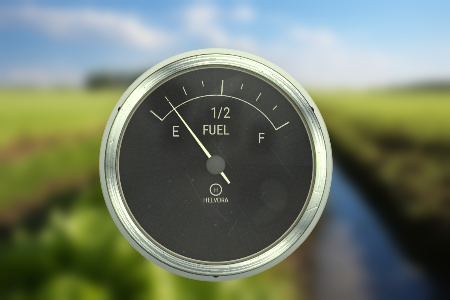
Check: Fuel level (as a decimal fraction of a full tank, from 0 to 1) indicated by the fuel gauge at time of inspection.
0.125
